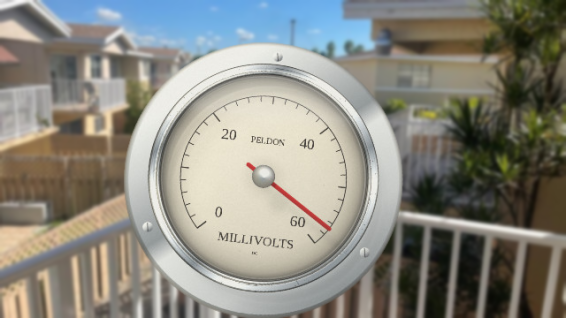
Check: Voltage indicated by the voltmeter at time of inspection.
57 mV
